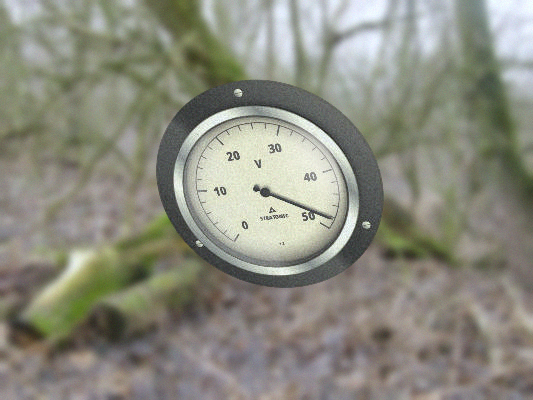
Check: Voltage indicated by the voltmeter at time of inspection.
48 V
